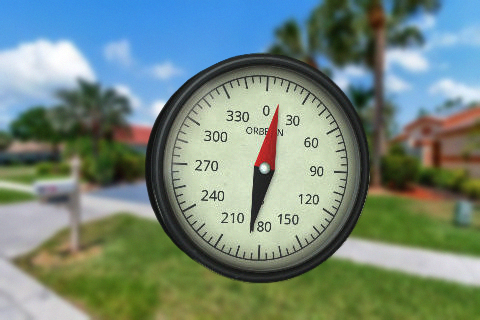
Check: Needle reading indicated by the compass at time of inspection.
10 °
